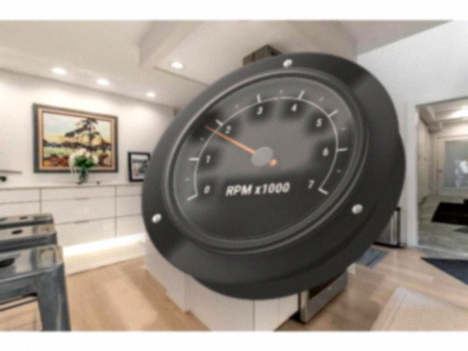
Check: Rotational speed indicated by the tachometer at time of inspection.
1750 rpm
